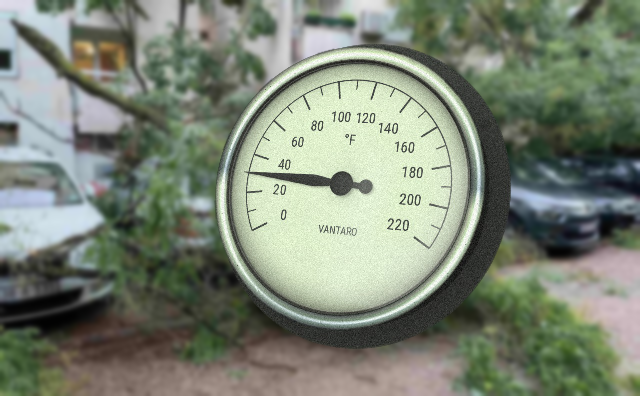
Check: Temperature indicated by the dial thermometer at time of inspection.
30 °F
